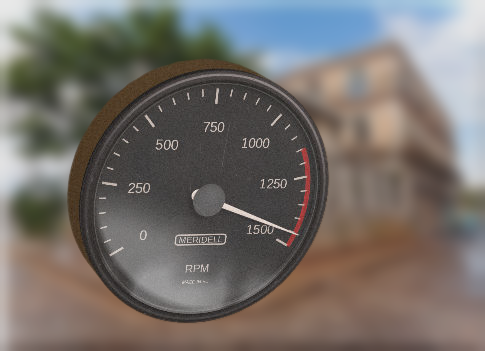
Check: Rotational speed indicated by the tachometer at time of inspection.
1450 rpm
